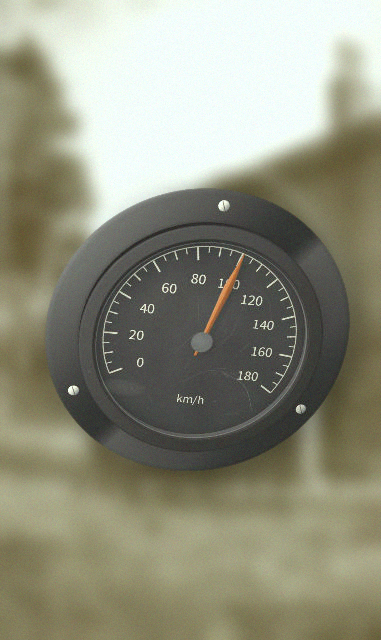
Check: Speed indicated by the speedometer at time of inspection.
100 km/h
